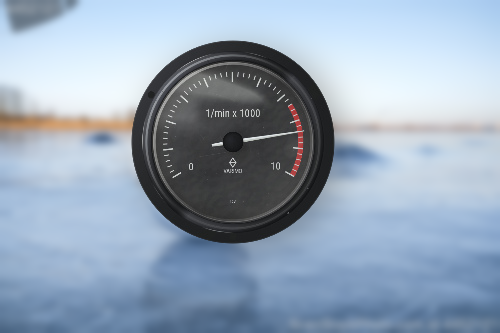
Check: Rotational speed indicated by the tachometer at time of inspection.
8400 rpm
